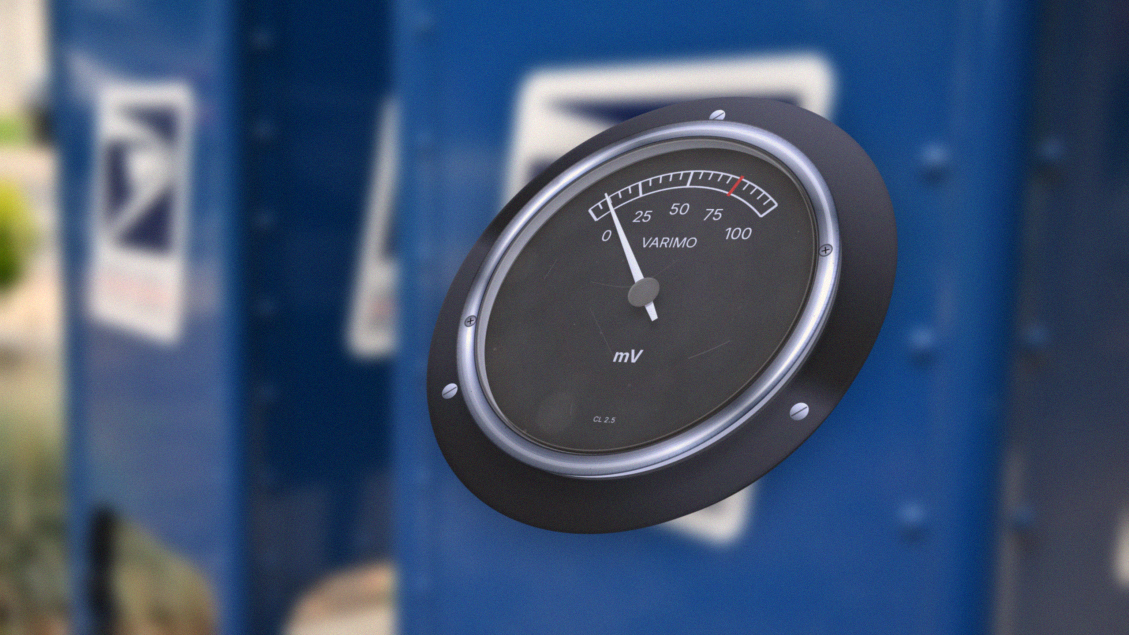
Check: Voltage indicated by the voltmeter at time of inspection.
10 mV
